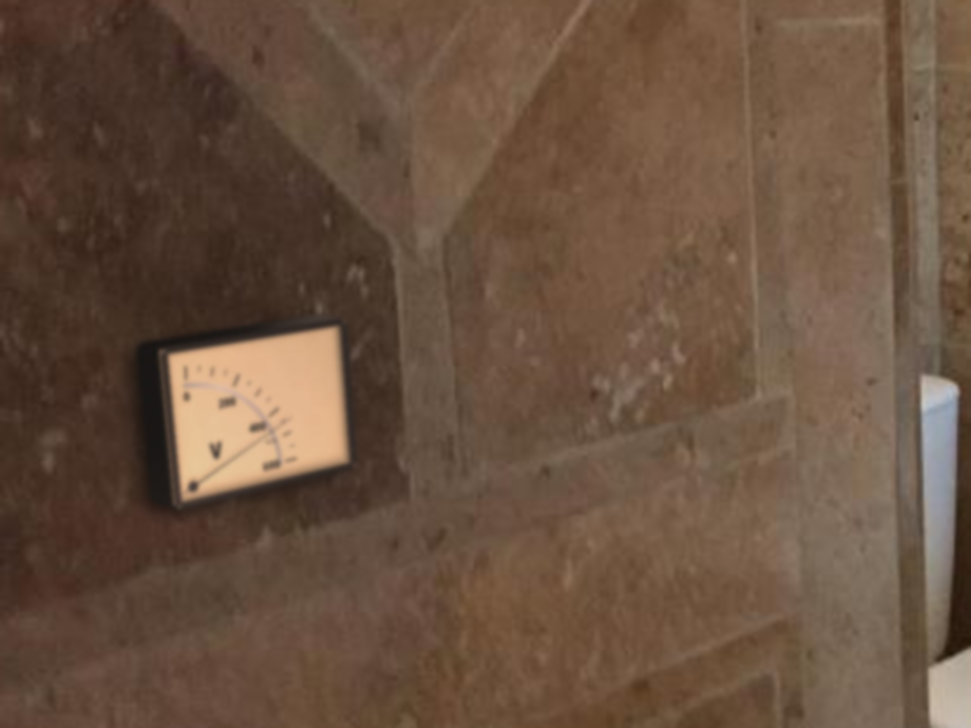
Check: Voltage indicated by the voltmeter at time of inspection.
450 V
